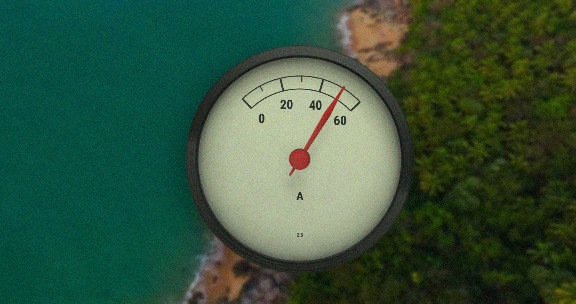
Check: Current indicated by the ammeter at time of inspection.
50 A
